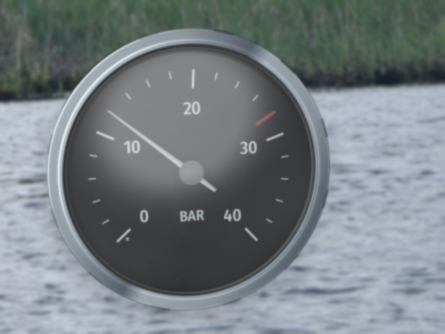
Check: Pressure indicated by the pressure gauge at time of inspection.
12 bar
